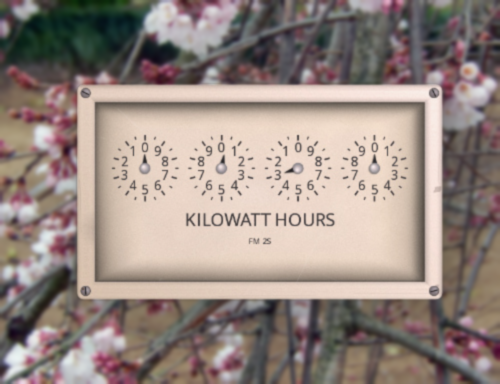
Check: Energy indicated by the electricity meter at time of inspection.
30 kWh
